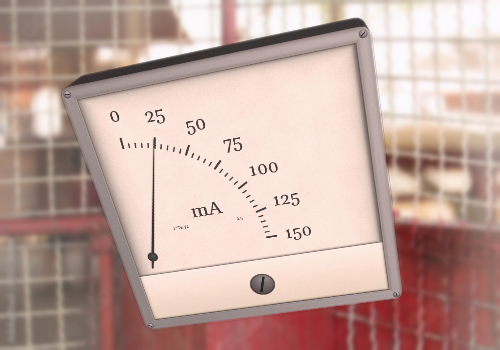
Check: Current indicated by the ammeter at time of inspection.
25 mA
